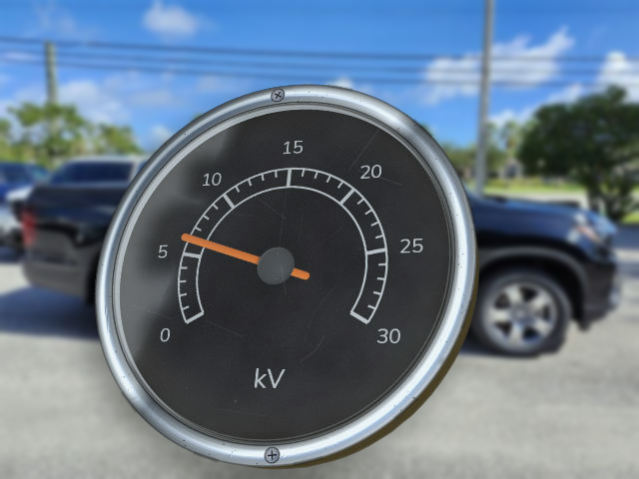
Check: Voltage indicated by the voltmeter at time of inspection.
6 kV
